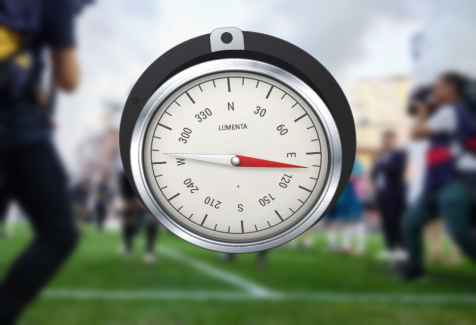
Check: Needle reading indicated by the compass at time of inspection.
100 °
